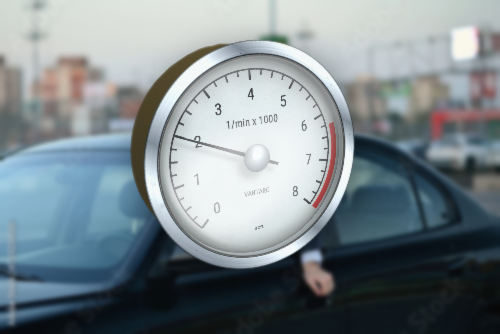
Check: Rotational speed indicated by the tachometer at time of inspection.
2000 rpm
